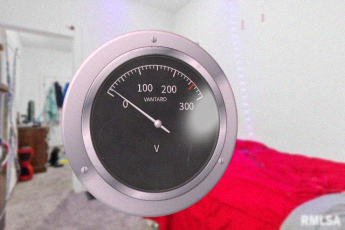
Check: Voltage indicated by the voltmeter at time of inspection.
10 V
